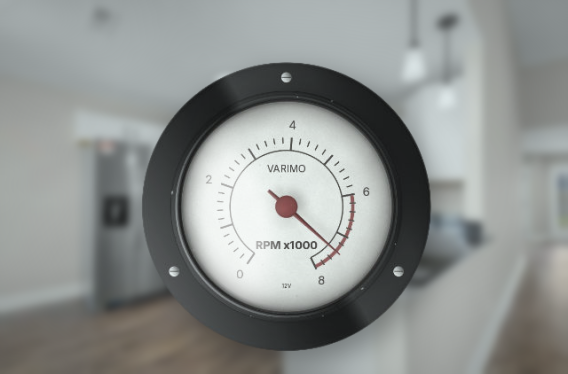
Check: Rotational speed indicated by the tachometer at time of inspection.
7400 rpm
